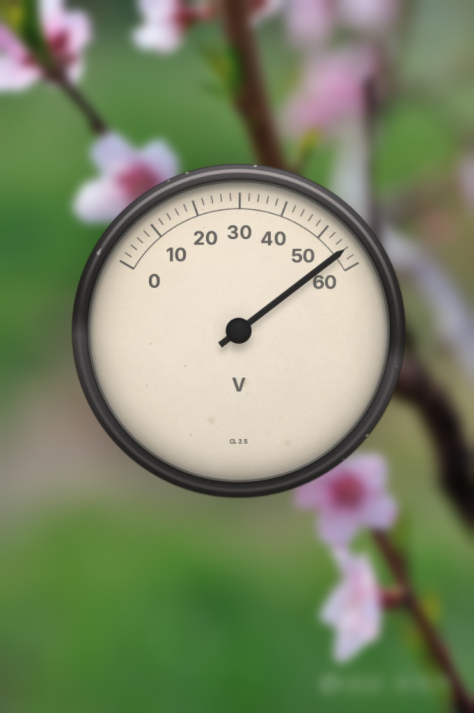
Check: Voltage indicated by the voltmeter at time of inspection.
56 V
